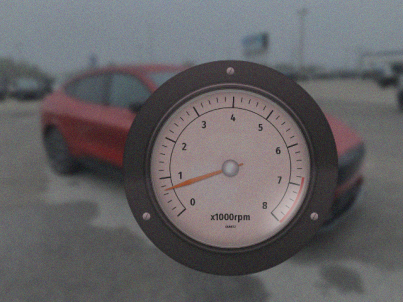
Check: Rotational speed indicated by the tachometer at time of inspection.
700 rpm
